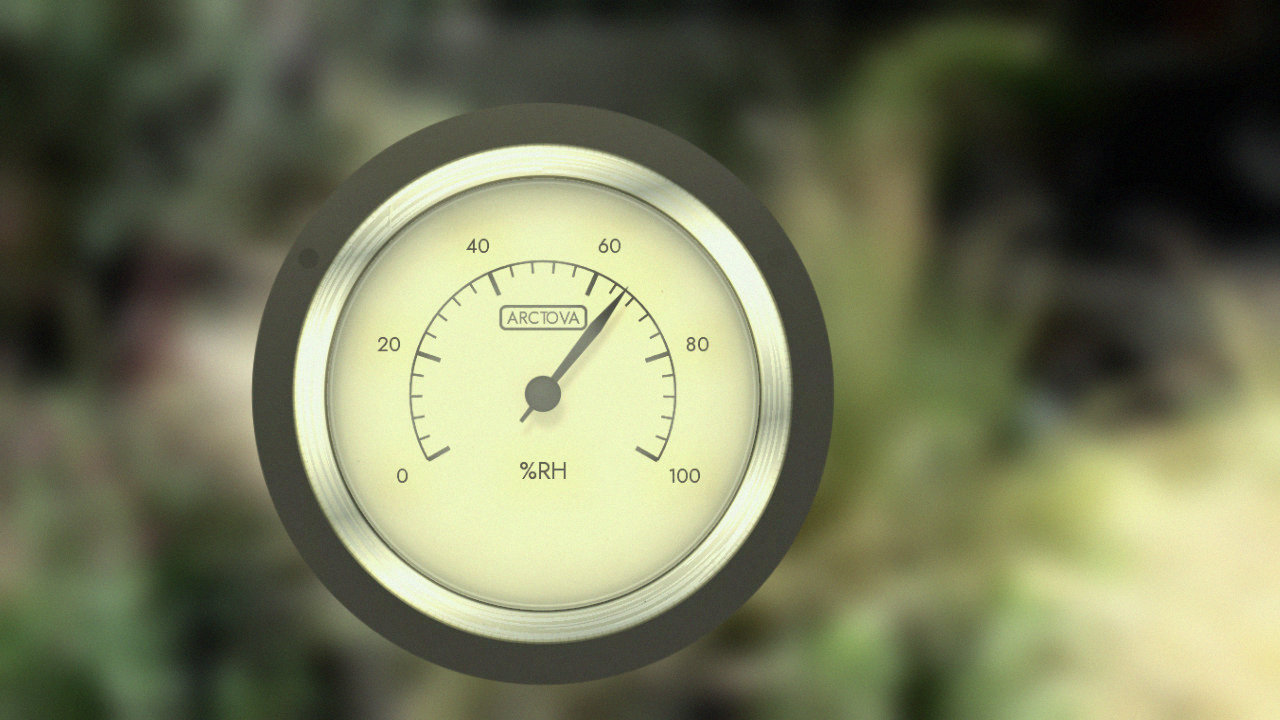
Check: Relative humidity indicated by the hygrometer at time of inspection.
66 %
